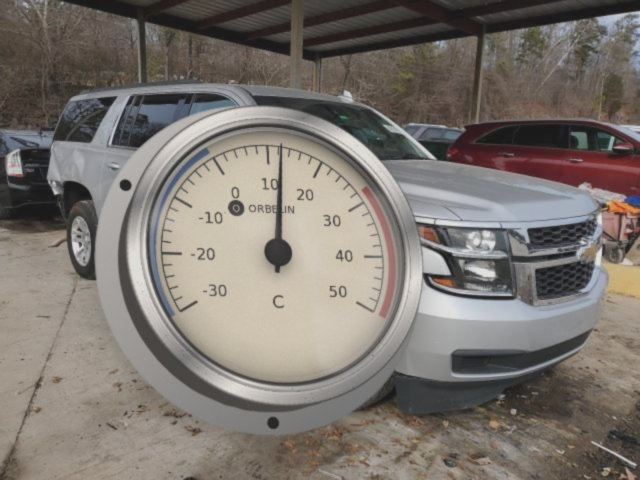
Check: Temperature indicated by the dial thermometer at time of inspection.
12 °C
